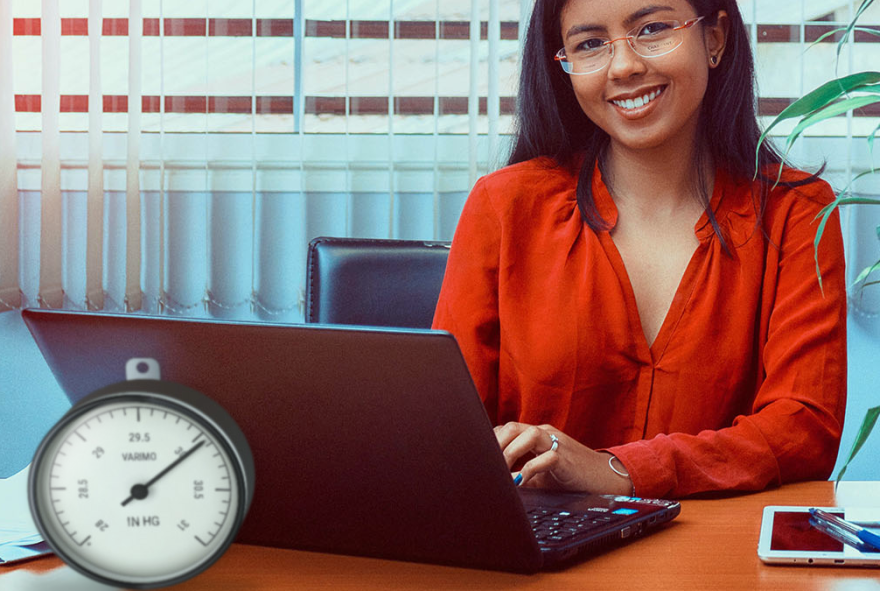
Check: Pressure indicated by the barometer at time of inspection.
30.05 inHg
